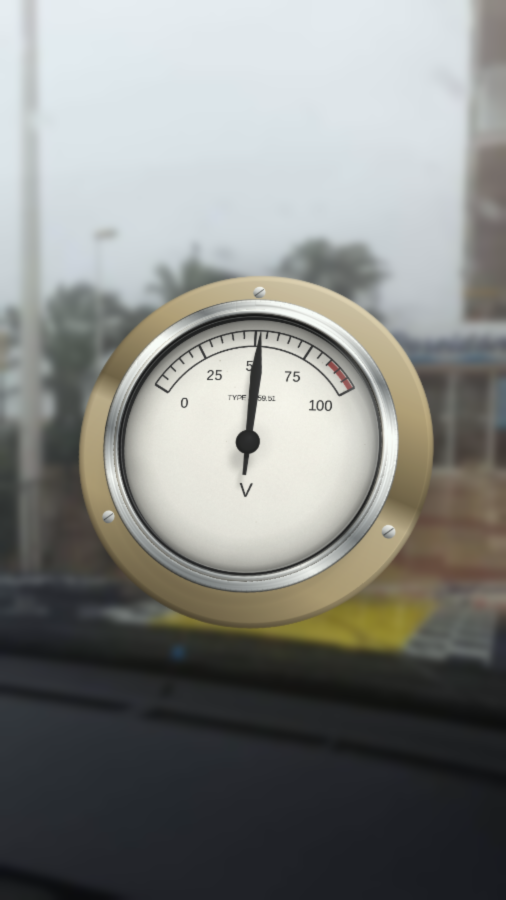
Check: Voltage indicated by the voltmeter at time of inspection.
52.5 V
